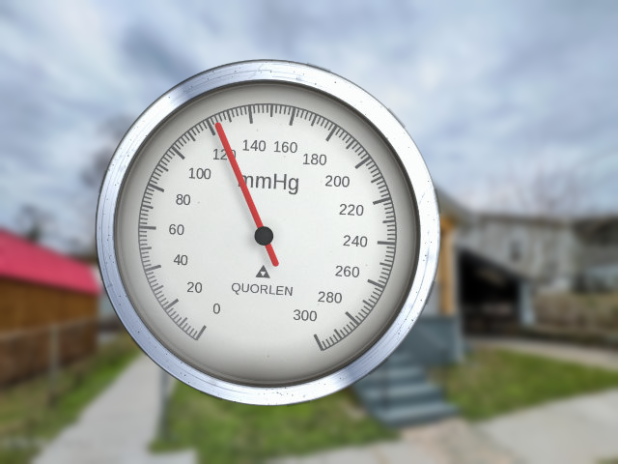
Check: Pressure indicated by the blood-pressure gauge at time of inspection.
124 mmHg
